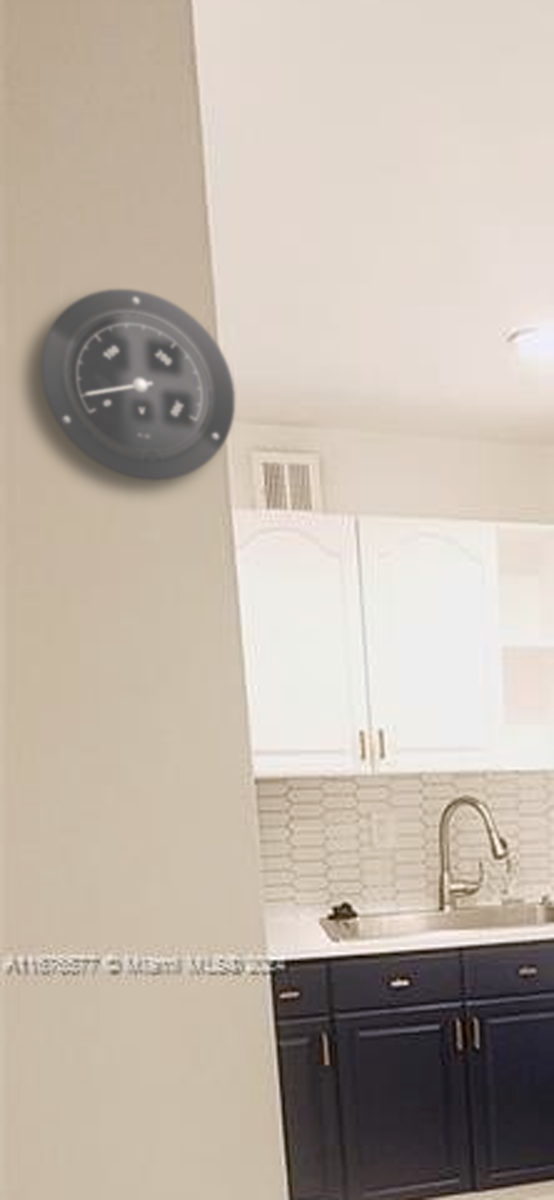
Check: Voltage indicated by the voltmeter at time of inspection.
20 V
